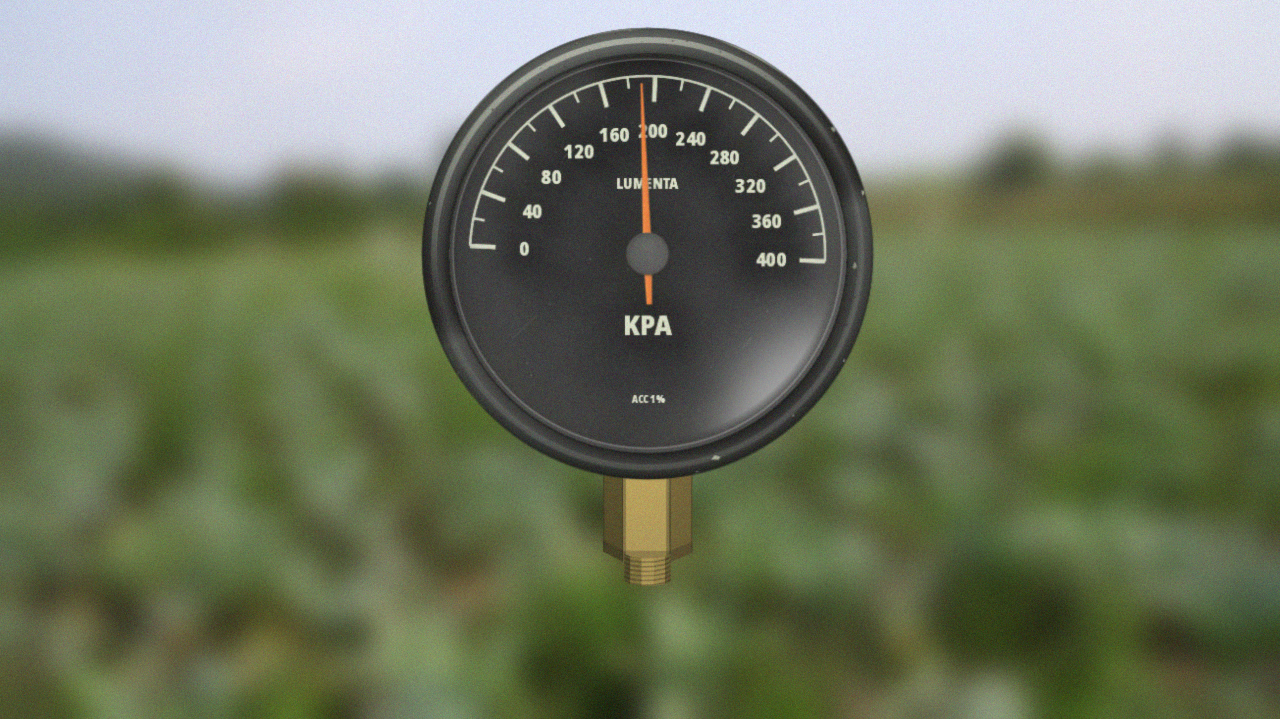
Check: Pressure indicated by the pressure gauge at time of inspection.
190 kPa
